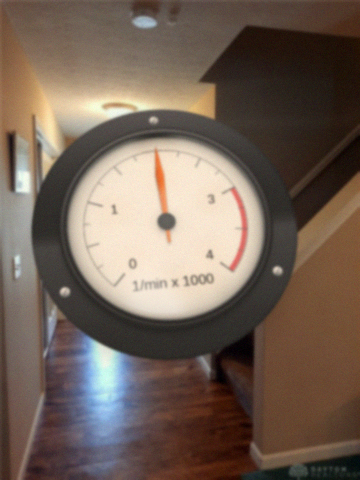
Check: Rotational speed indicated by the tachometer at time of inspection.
2000 rpm
